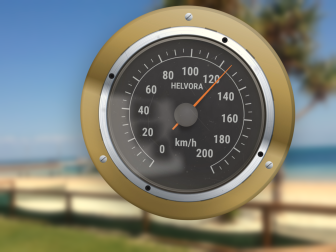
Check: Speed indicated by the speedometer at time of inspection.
125 km/h
